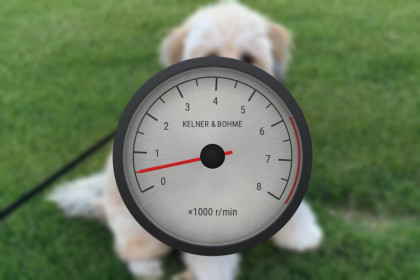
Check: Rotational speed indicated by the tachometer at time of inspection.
500 rpm
